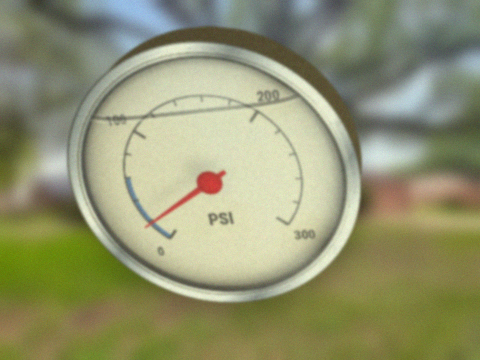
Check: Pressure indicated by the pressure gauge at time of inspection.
20 psi
